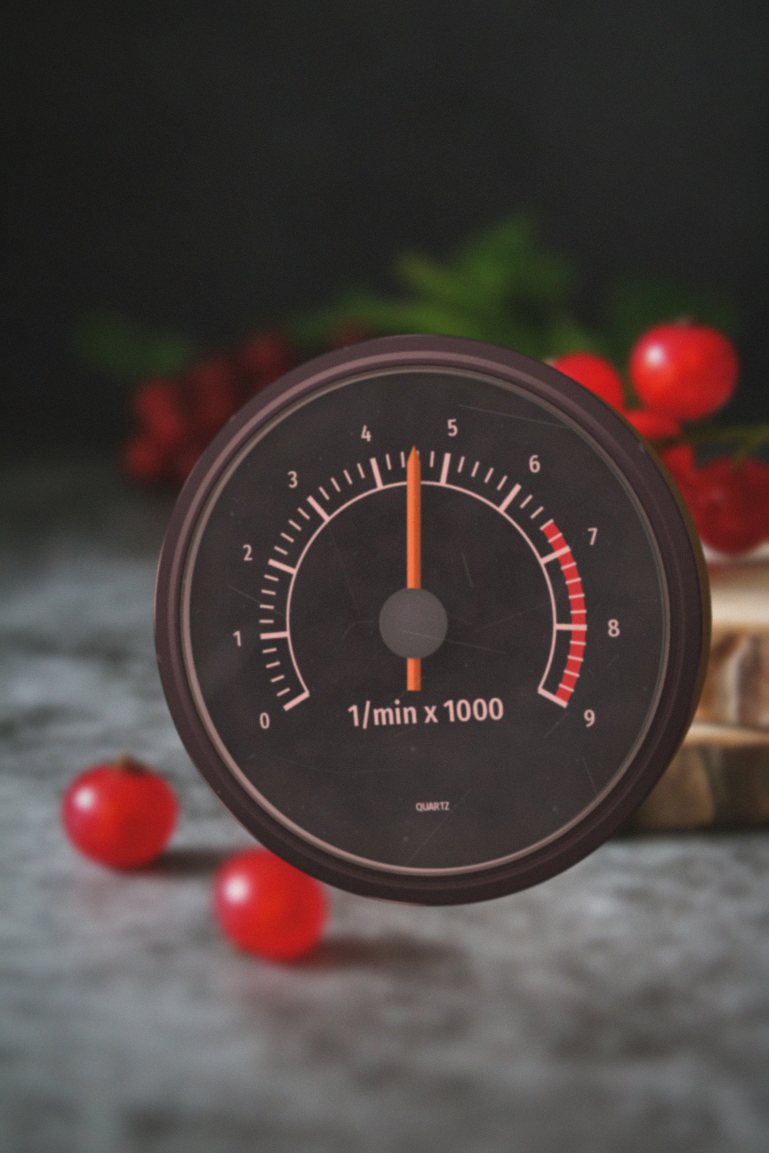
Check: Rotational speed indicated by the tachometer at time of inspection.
4600 rpm
